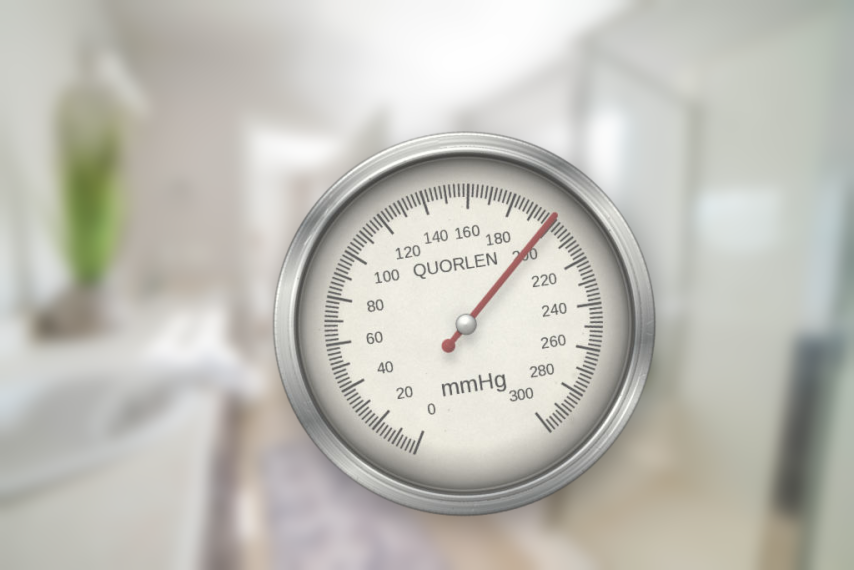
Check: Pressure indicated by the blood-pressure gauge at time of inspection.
198 mmHg
